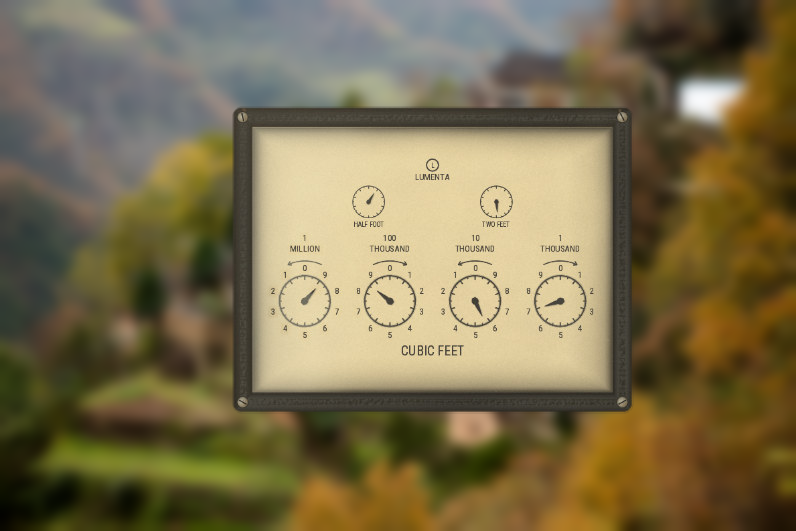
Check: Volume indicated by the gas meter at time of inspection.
885700 ft³
